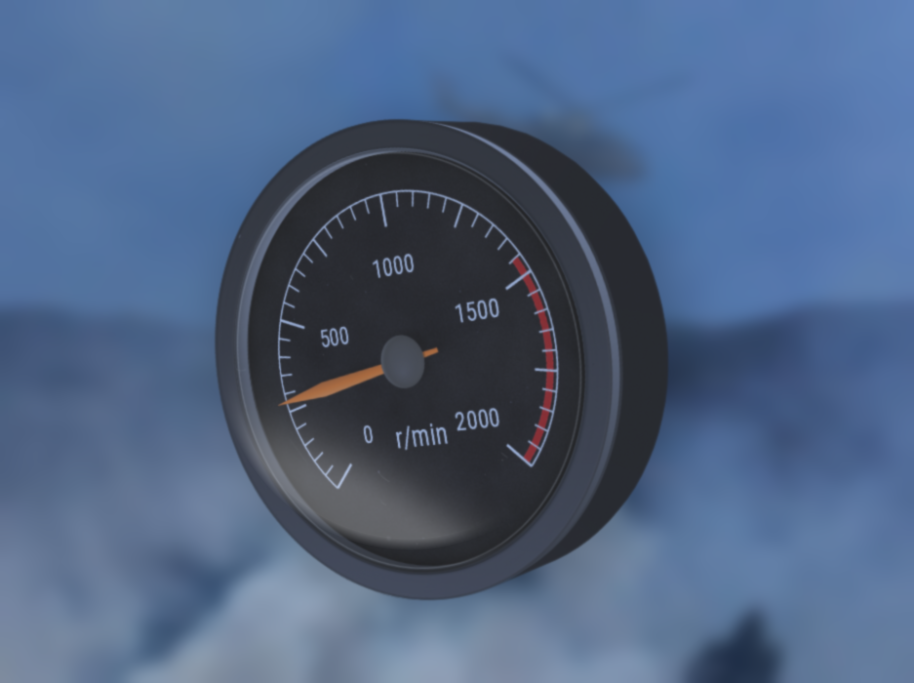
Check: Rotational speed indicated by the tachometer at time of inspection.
275 rpm
